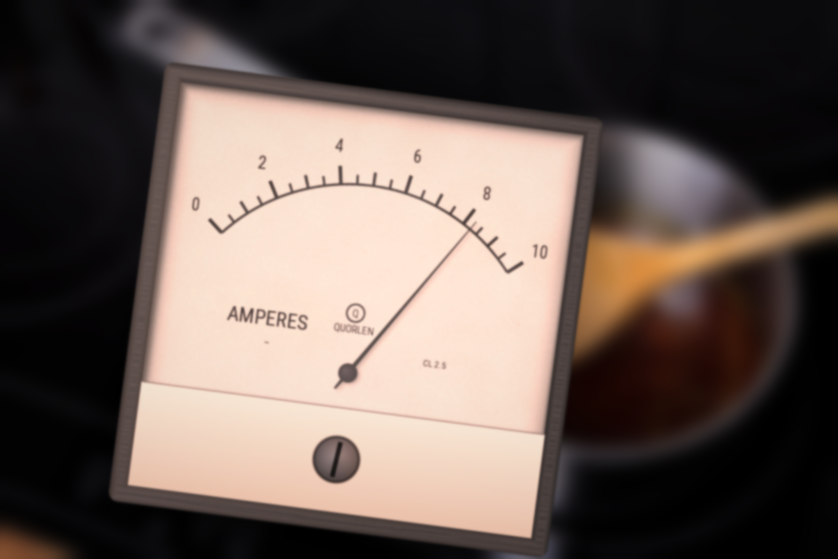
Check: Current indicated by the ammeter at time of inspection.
8.25 A
